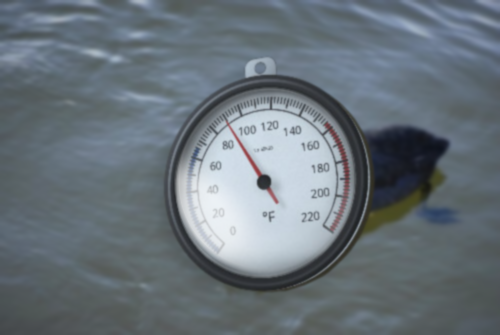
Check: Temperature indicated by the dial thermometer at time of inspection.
90 °F
